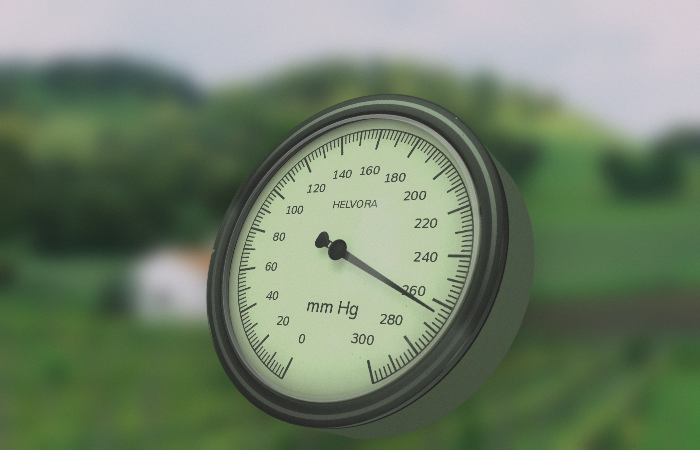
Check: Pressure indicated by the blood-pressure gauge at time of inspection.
264 mmHg
